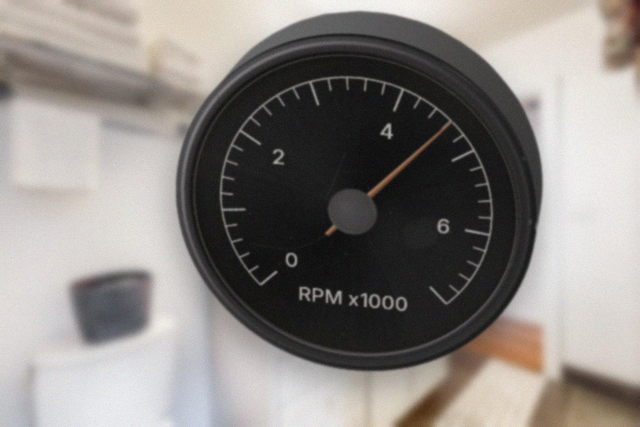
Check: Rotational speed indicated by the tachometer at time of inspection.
4600 rpm
